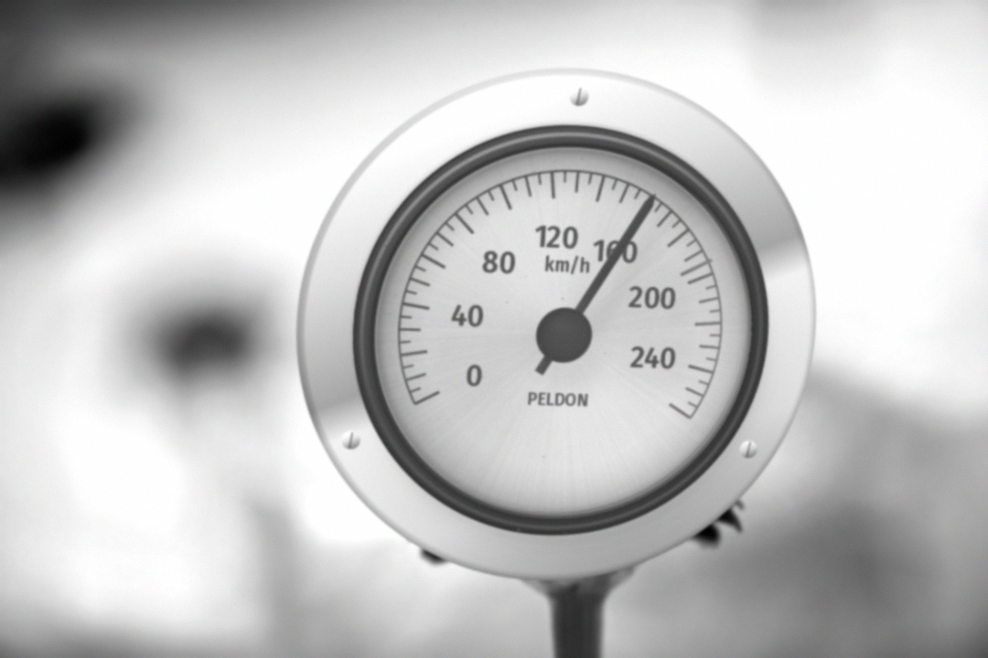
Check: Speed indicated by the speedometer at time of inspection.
160 km/h
